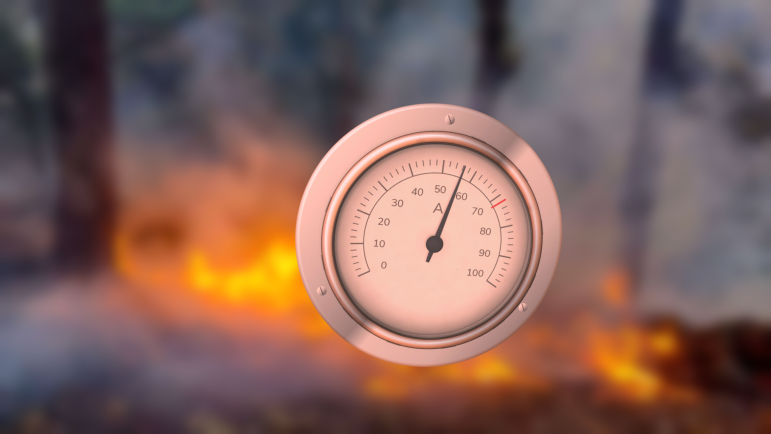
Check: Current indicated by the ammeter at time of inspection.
56 A
